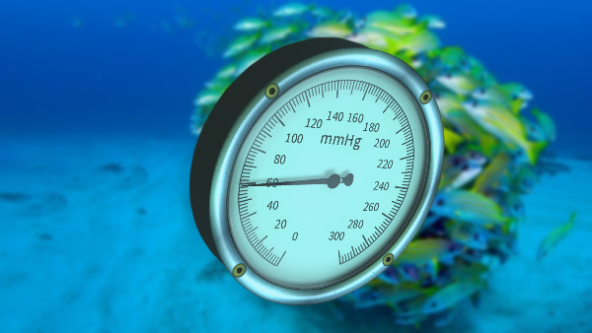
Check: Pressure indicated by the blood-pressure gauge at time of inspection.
60 mmHg
